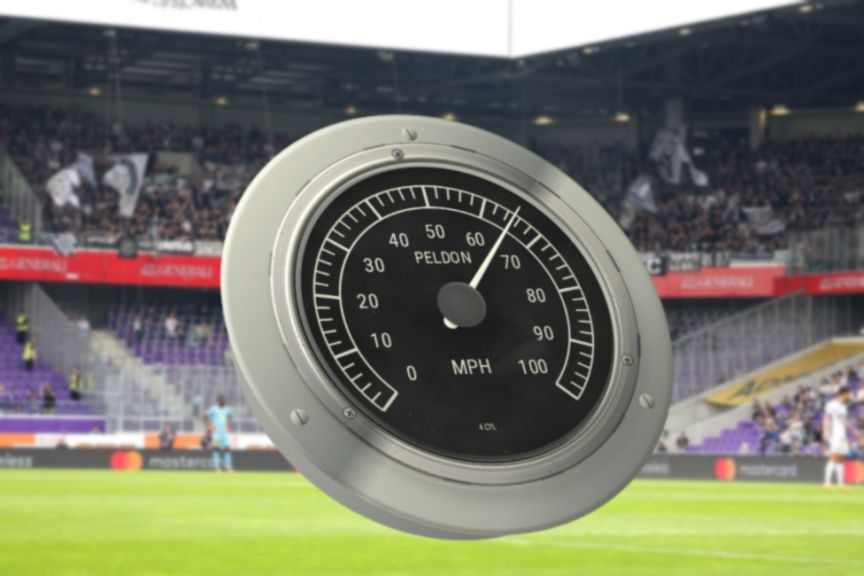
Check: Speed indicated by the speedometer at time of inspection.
65 mph
